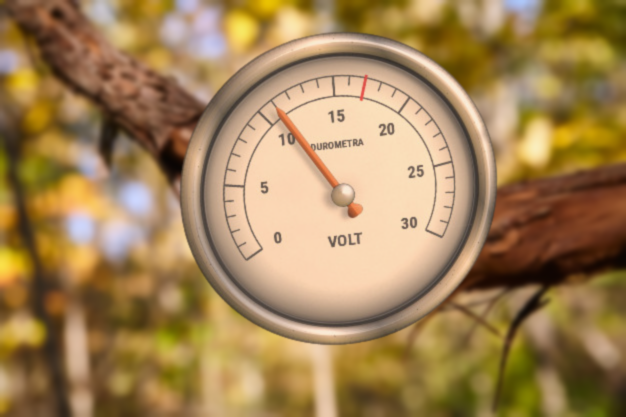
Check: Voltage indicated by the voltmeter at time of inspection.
11 V
